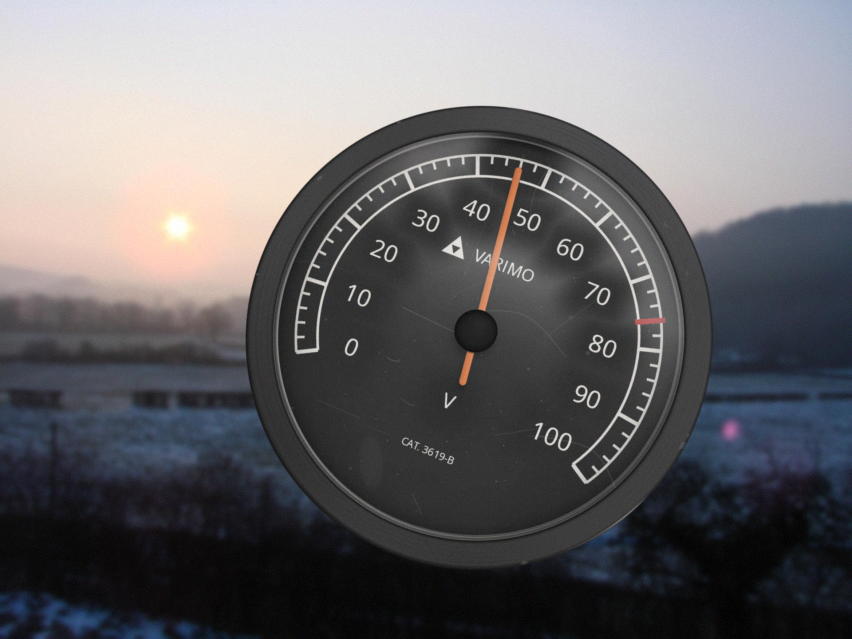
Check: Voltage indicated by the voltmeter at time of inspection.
46 V
